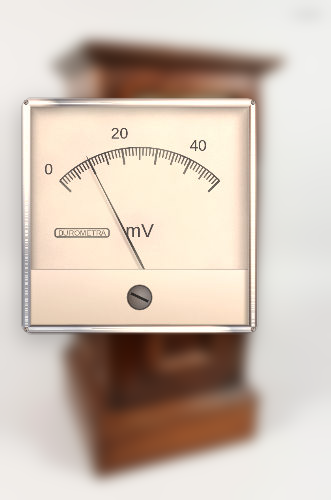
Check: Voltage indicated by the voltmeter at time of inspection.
10 mV
